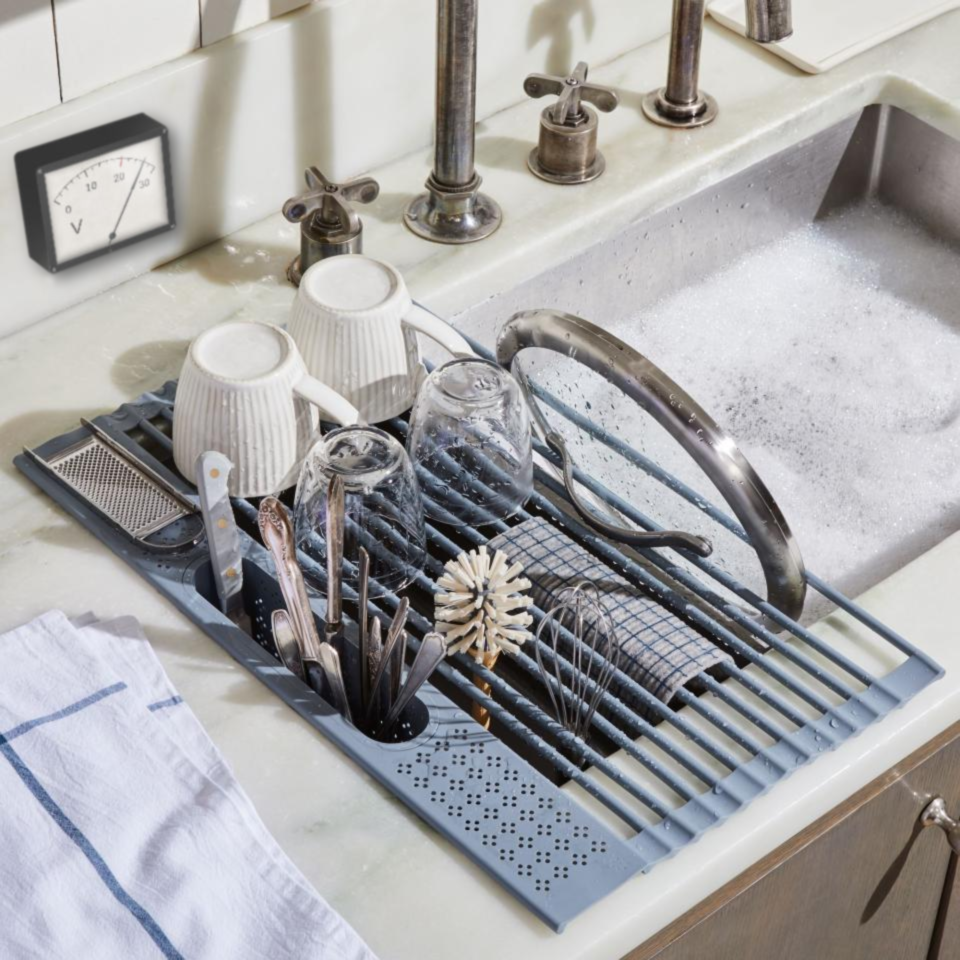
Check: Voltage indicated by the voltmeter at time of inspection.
26 V
